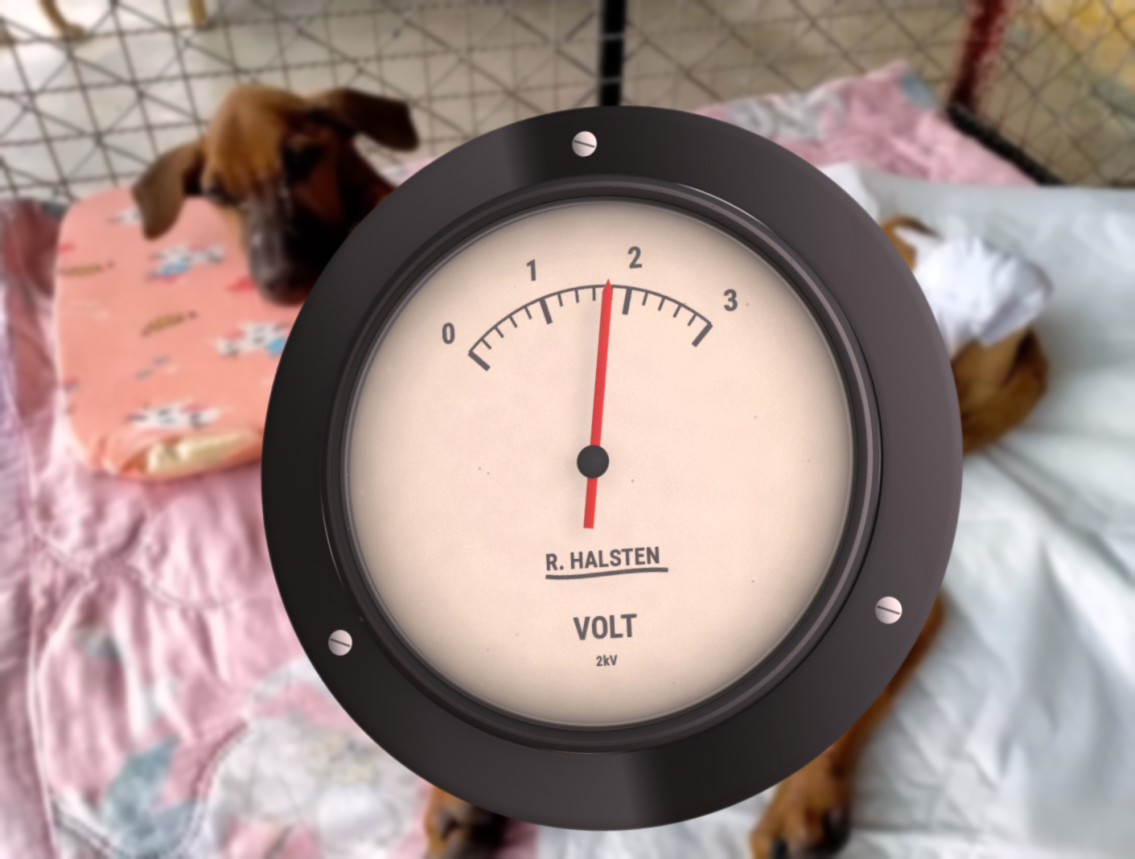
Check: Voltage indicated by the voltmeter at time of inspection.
1.8 V
